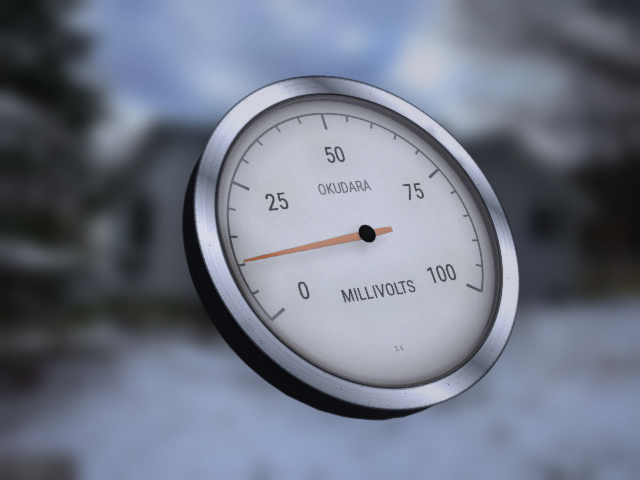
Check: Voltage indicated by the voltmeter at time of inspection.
10 mV
